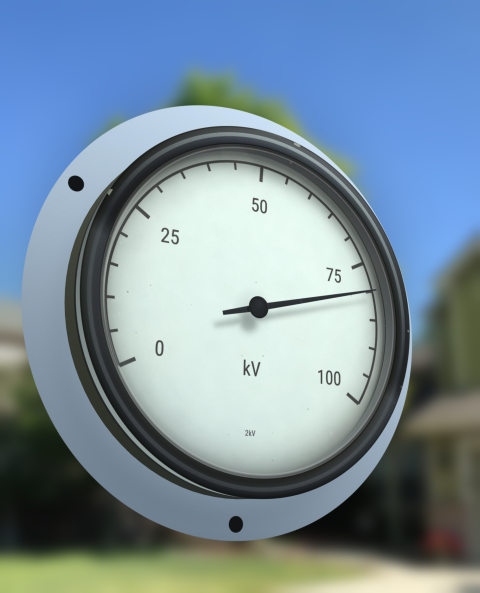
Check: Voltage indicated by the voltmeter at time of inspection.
80 kV
